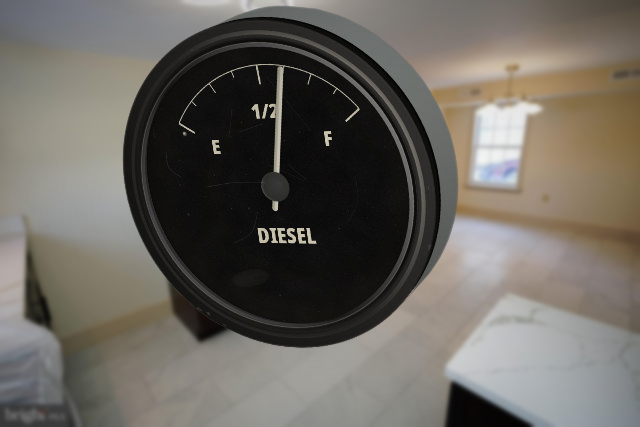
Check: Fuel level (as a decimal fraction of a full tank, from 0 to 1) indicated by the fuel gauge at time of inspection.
0.625
